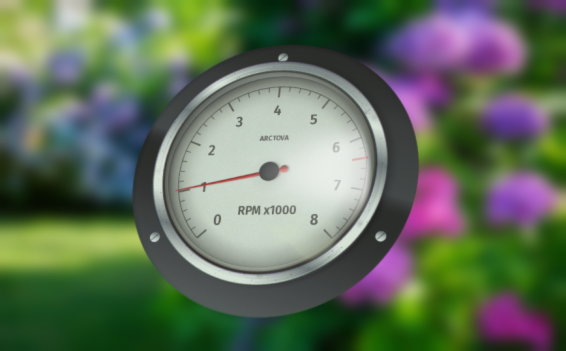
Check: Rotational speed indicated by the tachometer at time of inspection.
1000 rpm
